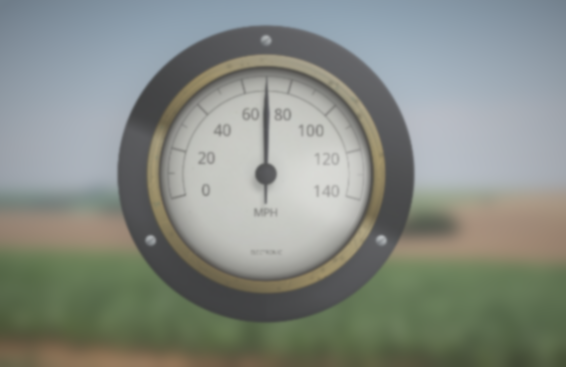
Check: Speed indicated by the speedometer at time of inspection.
70 mph
